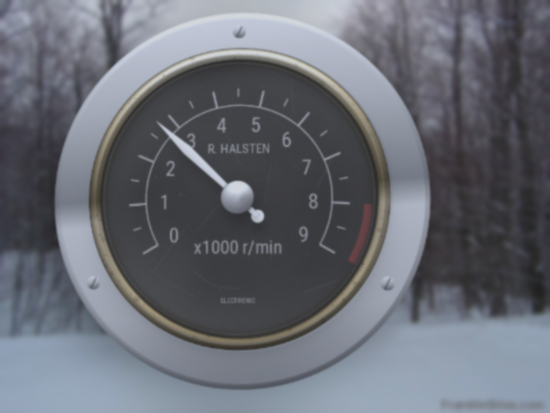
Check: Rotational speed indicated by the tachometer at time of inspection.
2750 rpm
